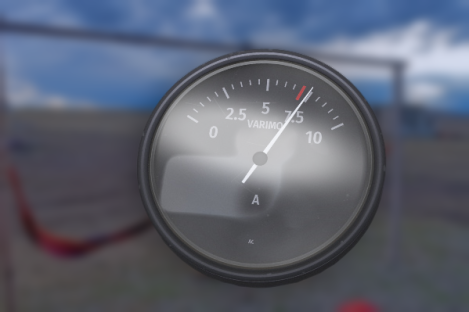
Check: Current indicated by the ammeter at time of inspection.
7.5 A
